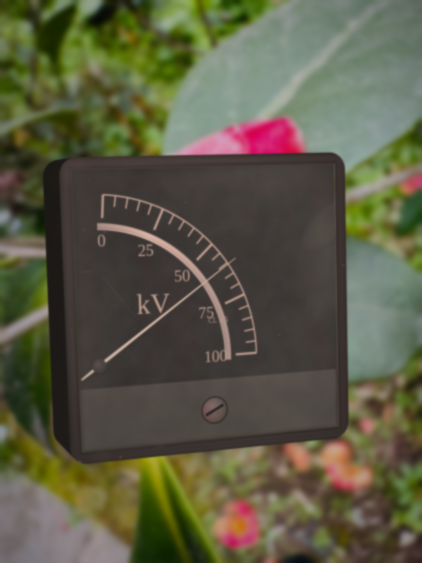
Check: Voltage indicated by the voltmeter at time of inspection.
60 kV
